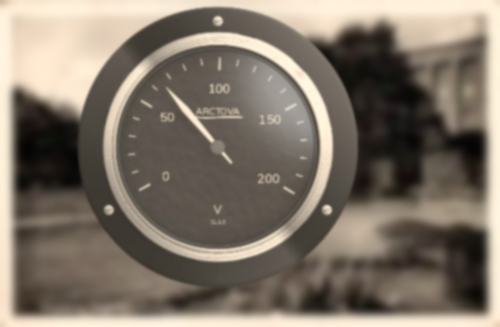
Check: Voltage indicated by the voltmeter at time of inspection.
65 V
